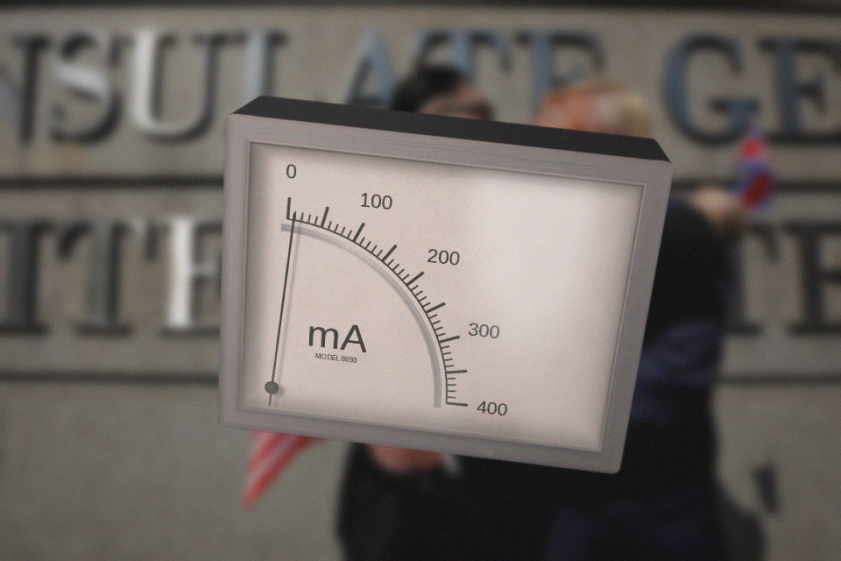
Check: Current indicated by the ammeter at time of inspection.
10 mA
